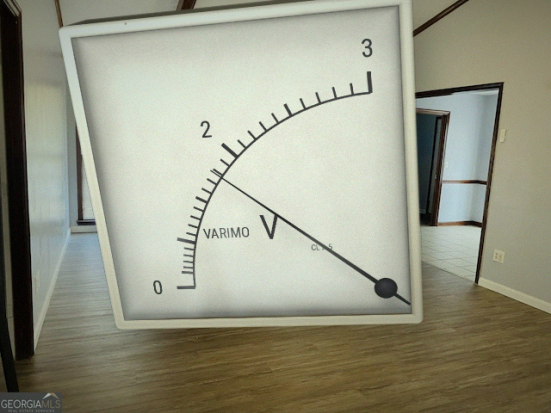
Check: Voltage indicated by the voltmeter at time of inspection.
1.8 V
